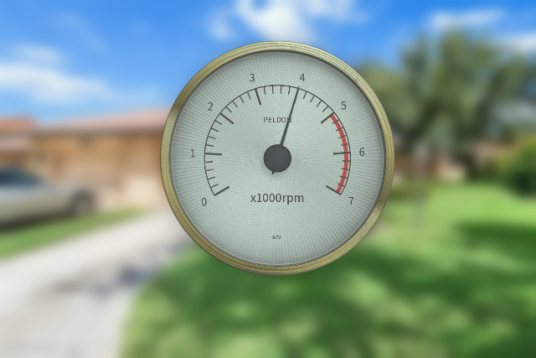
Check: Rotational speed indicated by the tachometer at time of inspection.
4000 rpm
